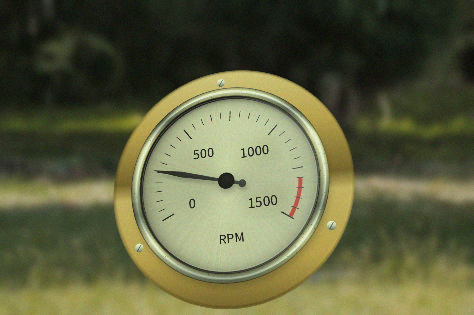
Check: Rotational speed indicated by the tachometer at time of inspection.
250 rpm
